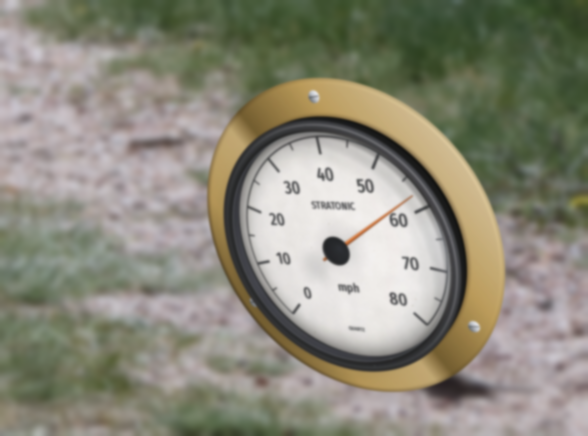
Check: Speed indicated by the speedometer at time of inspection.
57.5 mph
